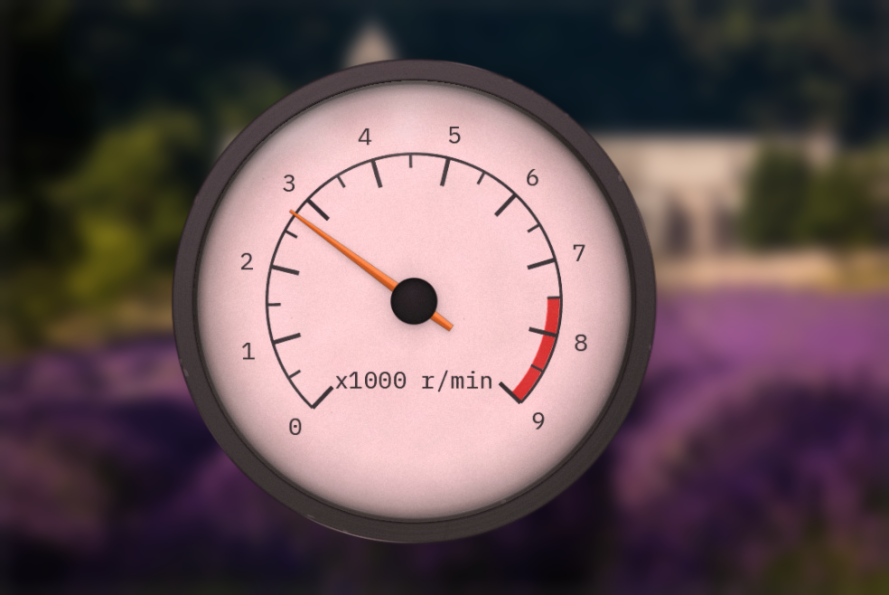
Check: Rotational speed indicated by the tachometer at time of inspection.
2750 rpm
